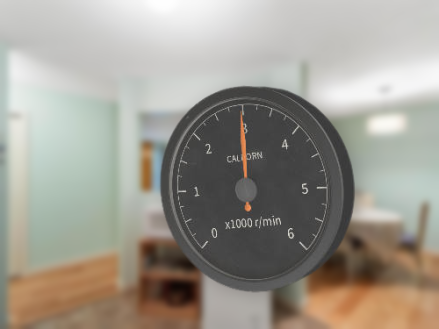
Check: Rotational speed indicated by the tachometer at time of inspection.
3000 rpm
